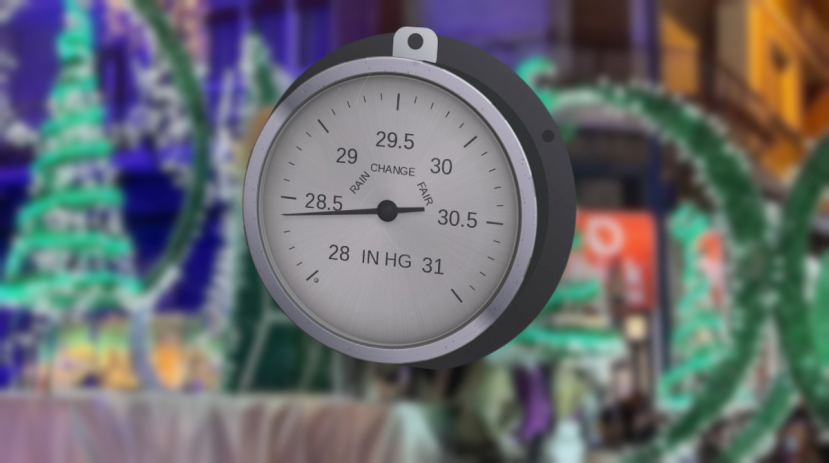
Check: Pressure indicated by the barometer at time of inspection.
28.4 inHg
